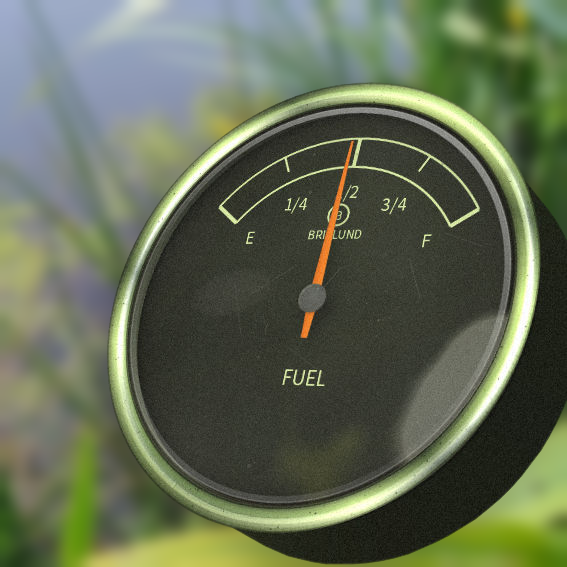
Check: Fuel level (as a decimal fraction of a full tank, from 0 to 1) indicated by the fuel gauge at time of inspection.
0.5
